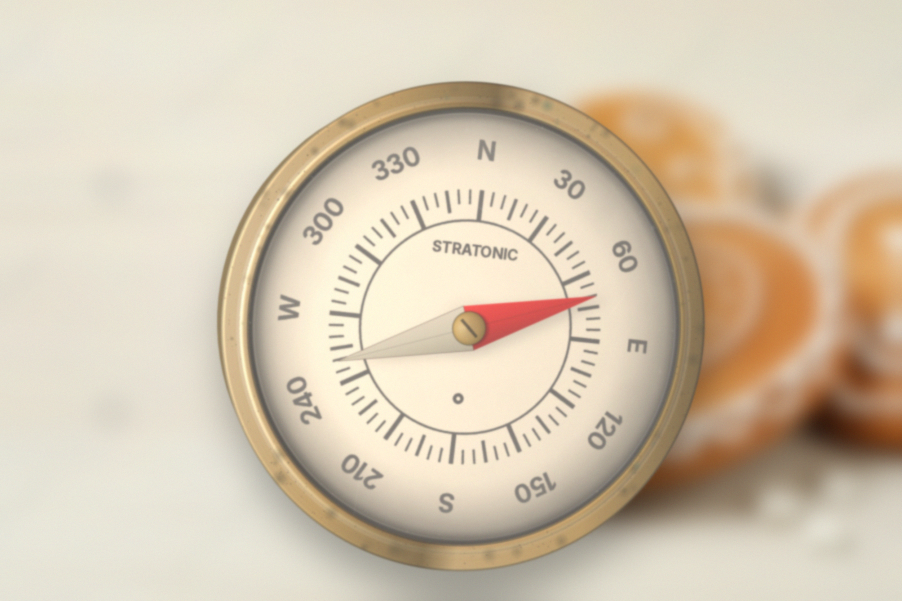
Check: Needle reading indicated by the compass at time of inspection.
70 °
